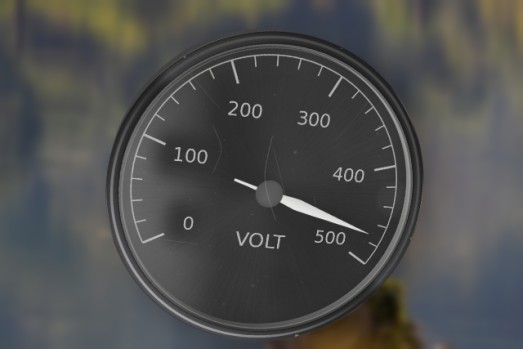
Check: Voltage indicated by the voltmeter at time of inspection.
470 V
